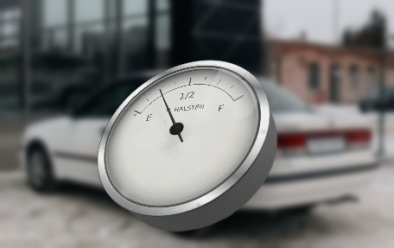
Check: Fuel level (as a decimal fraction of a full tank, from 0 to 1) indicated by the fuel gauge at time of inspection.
0.25
